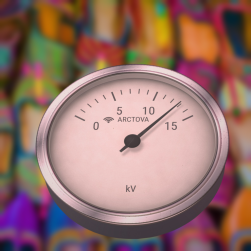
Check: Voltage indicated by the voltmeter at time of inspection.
13 kV
